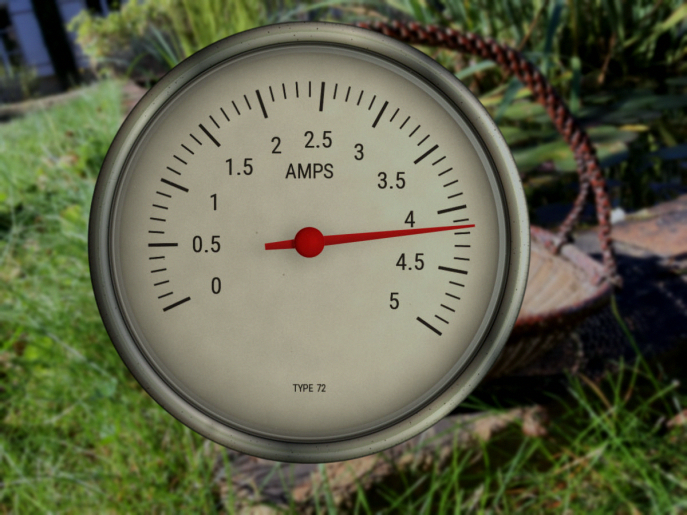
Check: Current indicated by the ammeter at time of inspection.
4.15 A
